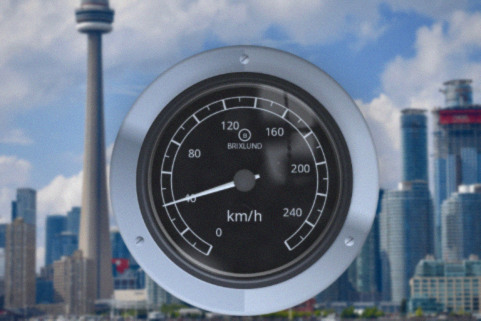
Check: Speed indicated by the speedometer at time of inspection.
40 km/h
